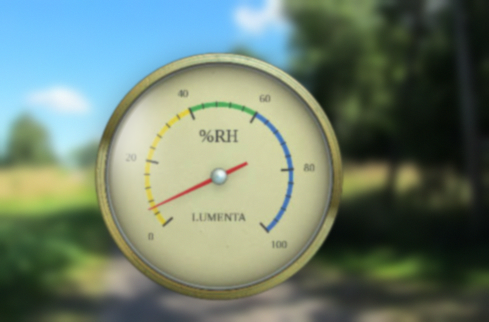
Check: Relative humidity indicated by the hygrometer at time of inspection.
6 %
